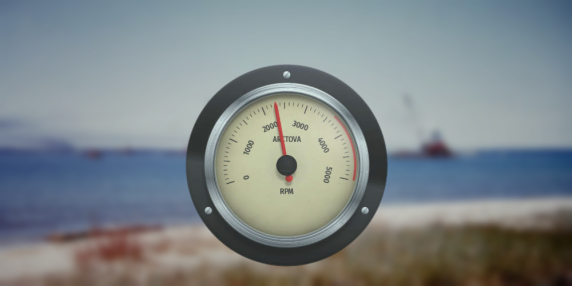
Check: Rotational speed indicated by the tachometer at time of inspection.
2300 rpm
